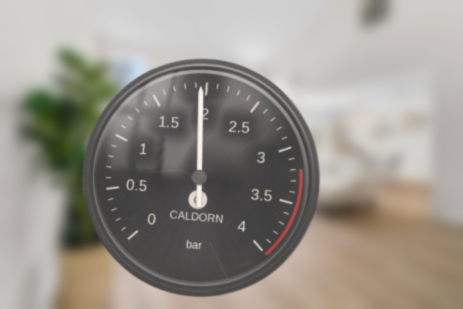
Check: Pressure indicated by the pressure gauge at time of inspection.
1.95 bar
